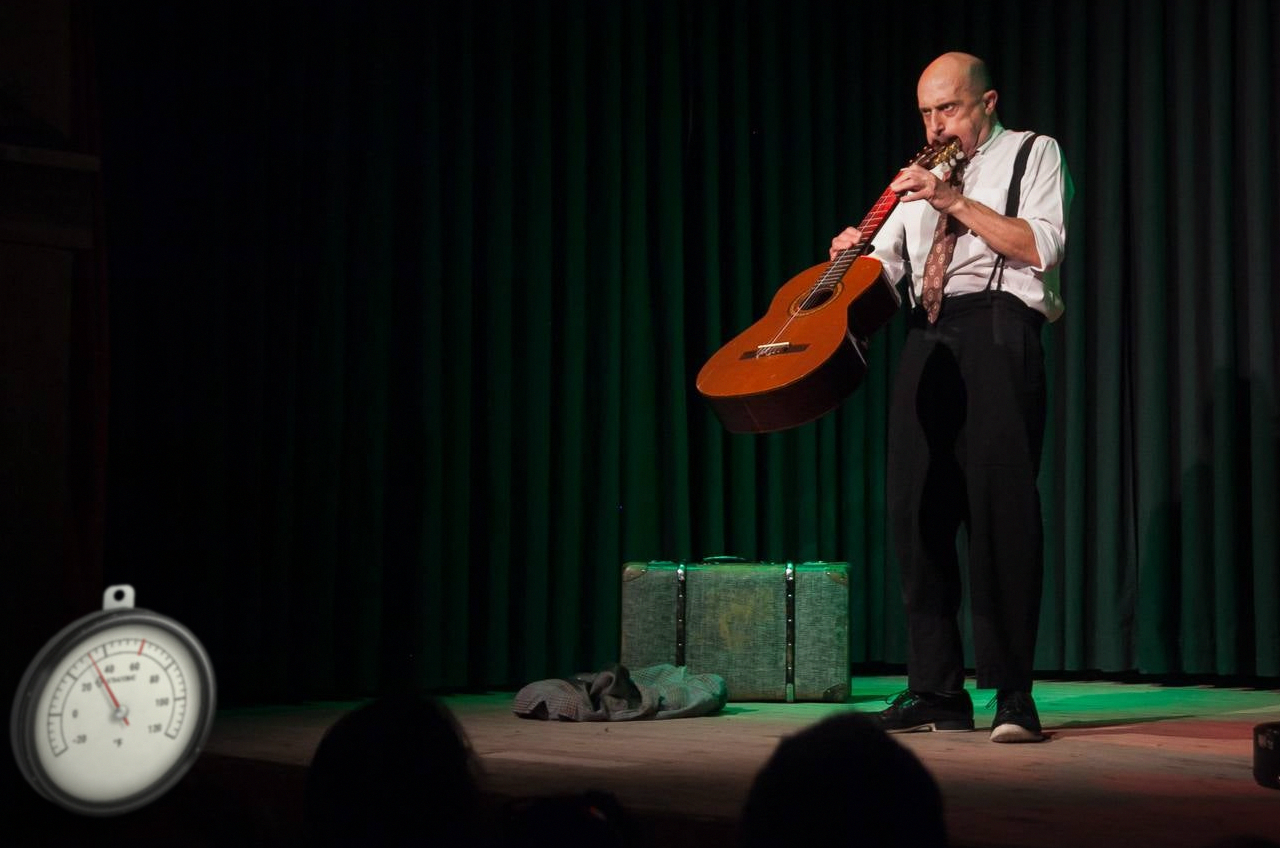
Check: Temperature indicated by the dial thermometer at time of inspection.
32 °F
